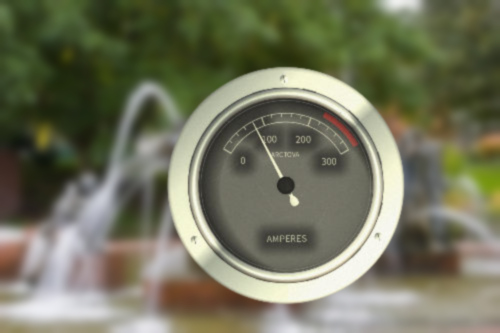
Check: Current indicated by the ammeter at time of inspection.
80 A
